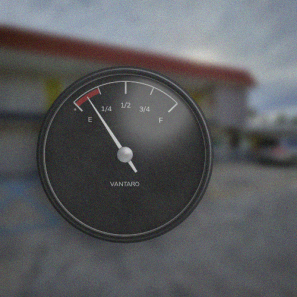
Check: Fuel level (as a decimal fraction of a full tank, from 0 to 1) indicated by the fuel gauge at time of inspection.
0.125
